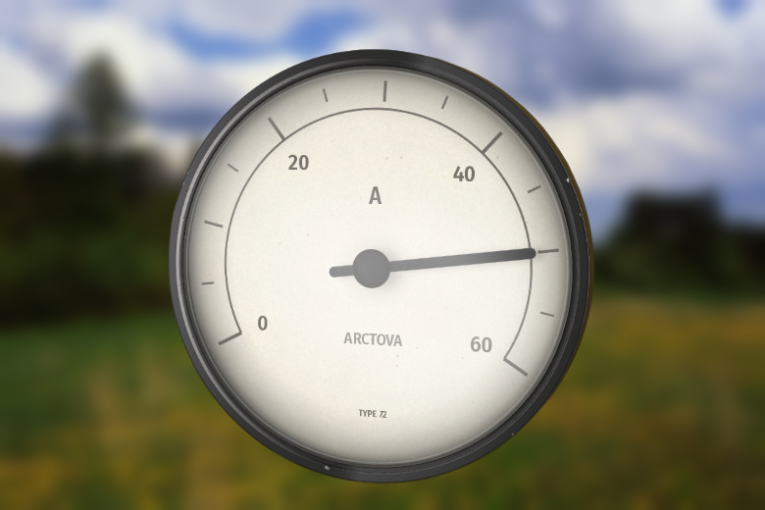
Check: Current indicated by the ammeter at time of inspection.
50 A
